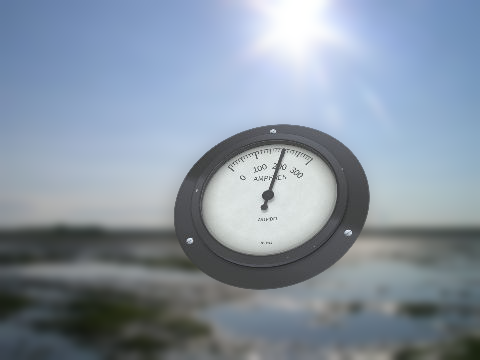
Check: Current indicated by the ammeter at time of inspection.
200 A
